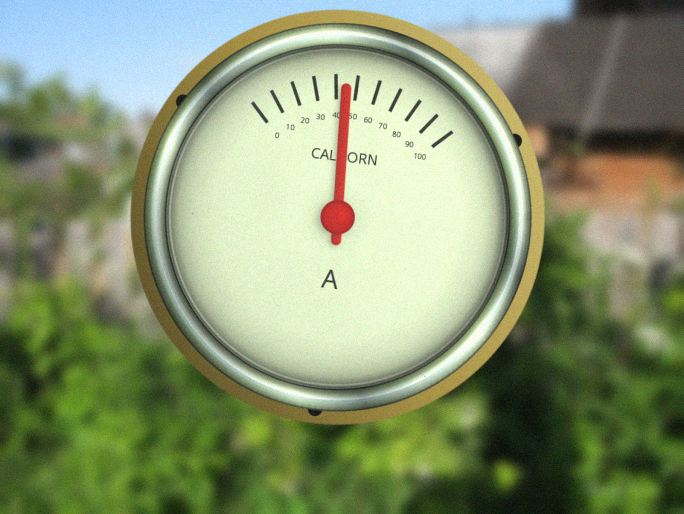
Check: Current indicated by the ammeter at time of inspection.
45 A
